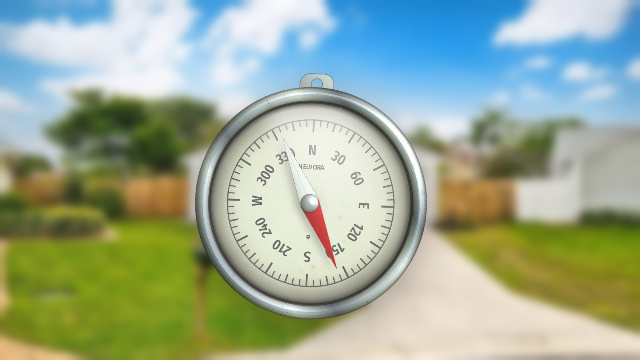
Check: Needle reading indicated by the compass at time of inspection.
155 °
